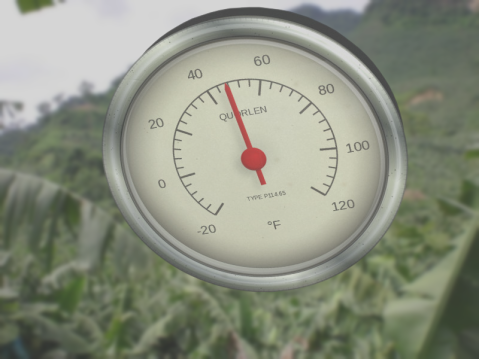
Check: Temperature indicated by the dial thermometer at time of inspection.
48 °F
